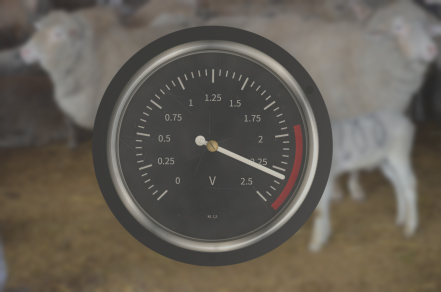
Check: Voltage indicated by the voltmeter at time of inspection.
2.3 V
